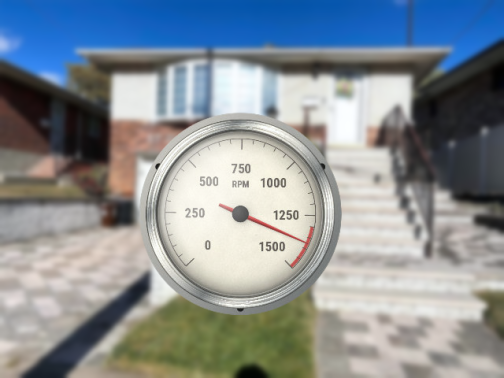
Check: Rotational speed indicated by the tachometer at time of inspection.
1375 rpm
